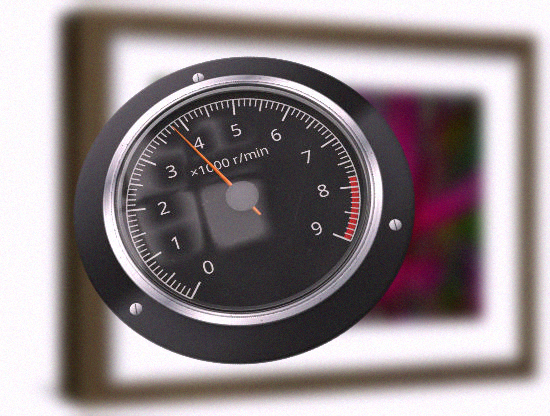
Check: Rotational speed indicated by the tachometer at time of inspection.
3800 rpm
